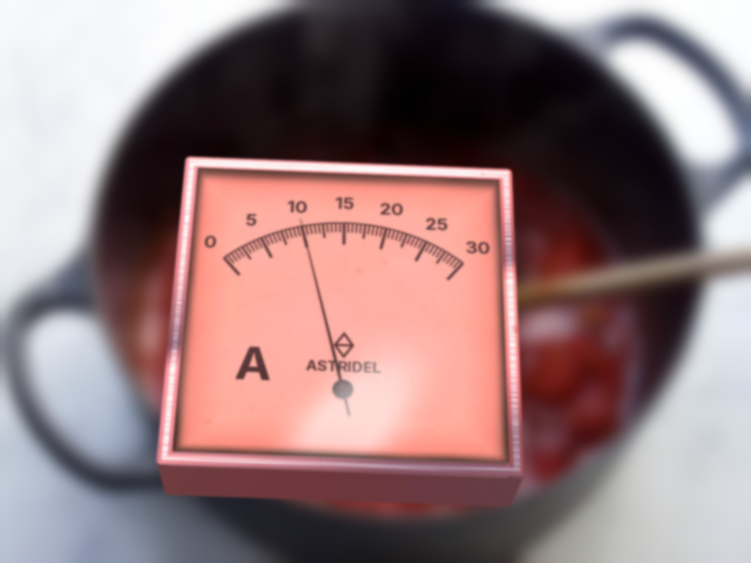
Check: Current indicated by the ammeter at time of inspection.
10 A
